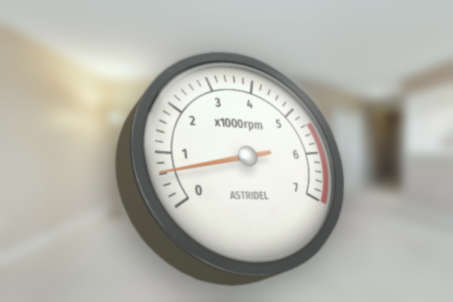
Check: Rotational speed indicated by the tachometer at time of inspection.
600 rpm
